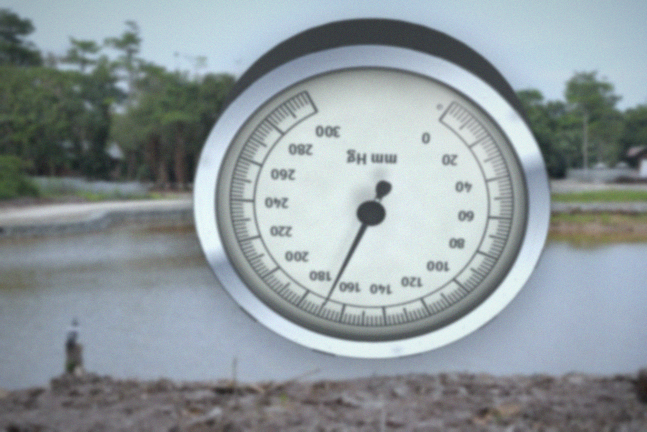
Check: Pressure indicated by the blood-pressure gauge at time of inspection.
170 mmHg
